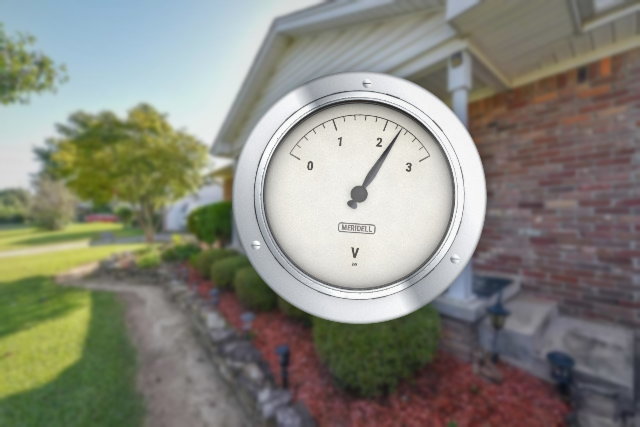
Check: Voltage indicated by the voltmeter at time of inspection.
2.3 V
